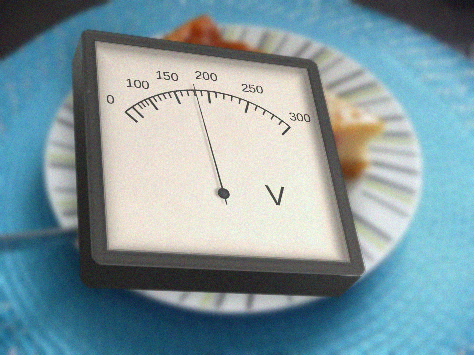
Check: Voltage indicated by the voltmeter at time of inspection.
180 V
